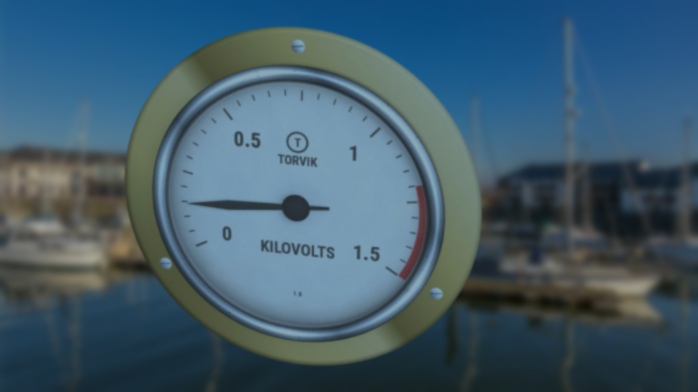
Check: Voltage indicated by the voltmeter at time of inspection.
0.15 kV
